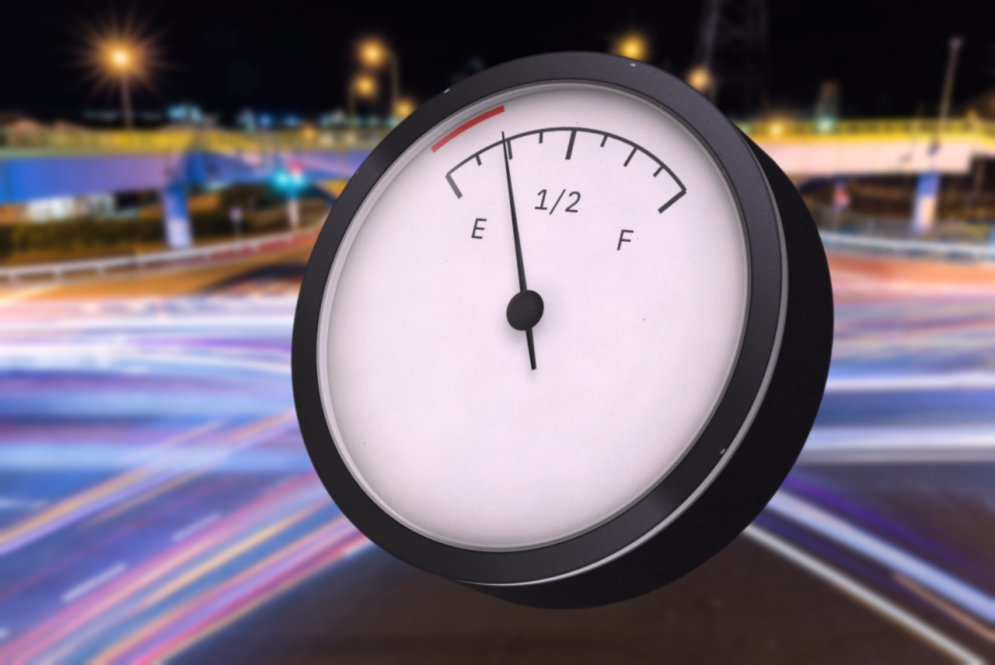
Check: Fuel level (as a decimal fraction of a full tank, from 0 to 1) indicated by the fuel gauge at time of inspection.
0.25
